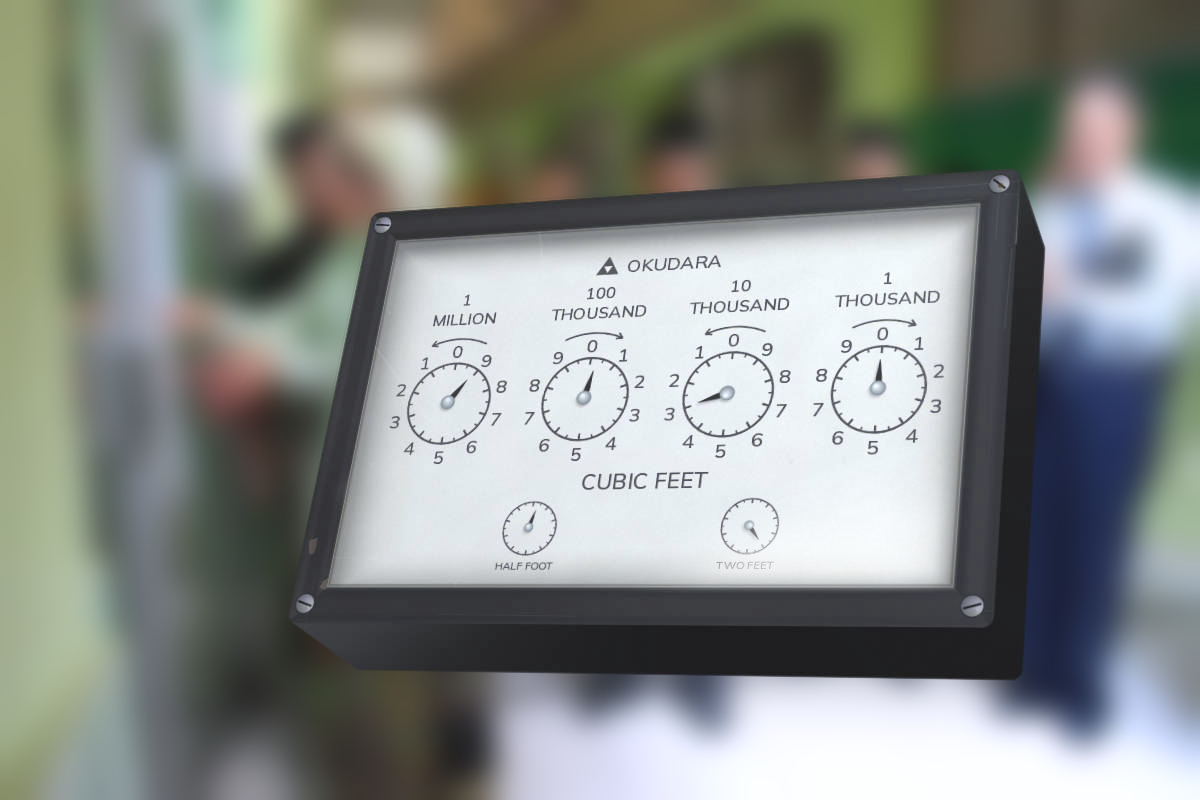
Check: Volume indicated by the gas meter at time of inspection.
903000 ft³
